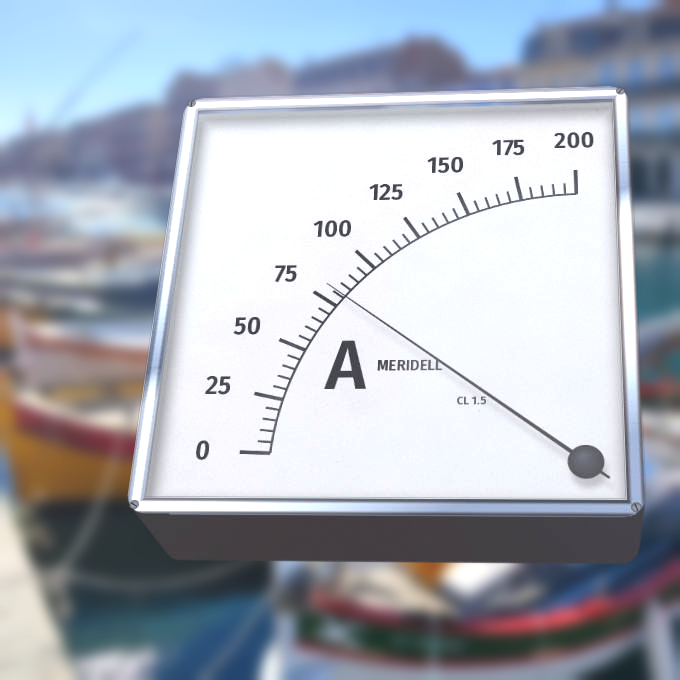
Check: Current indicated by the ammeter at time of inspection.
80 A
